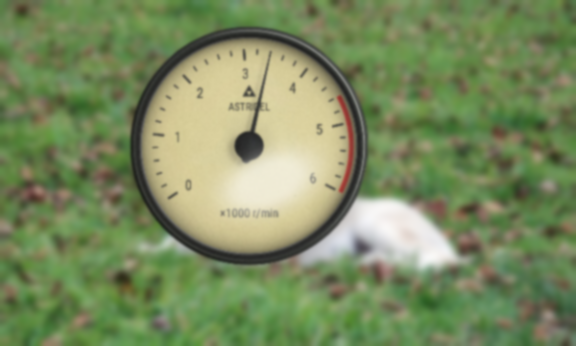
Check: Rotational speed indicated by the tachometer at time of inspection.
3400 rpm
